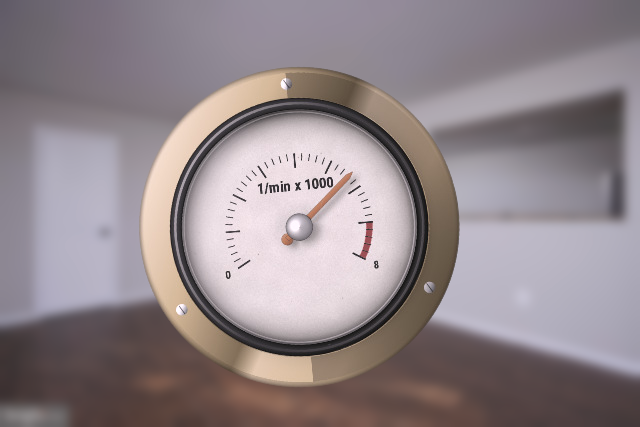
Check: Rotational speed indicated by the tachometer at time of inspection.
5600 rpm
